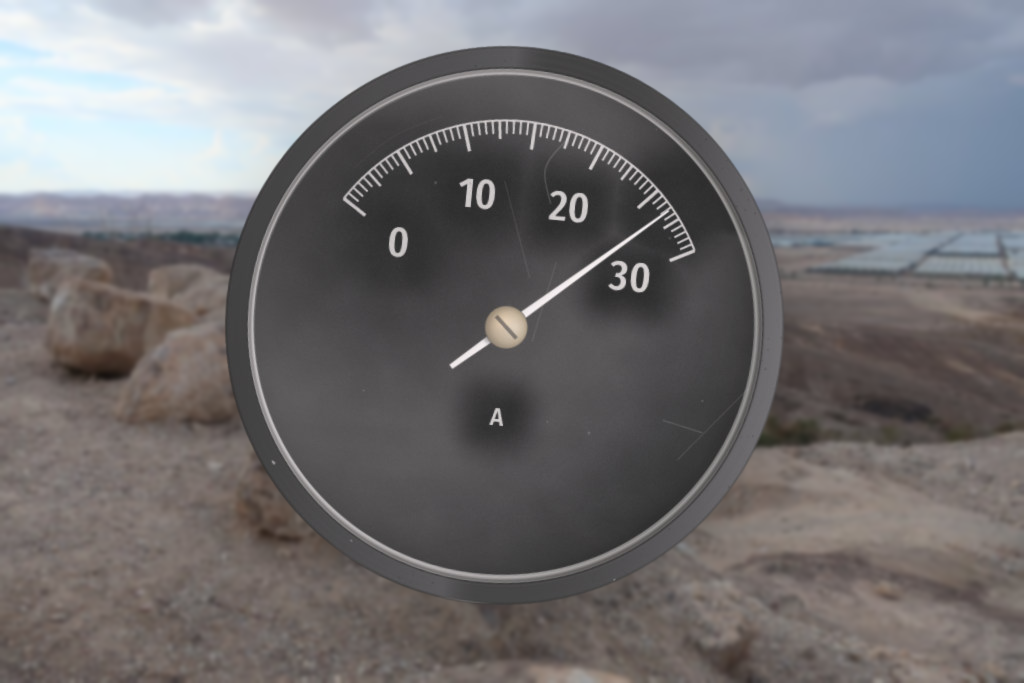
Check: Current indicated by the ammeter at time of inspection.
26.5 A
